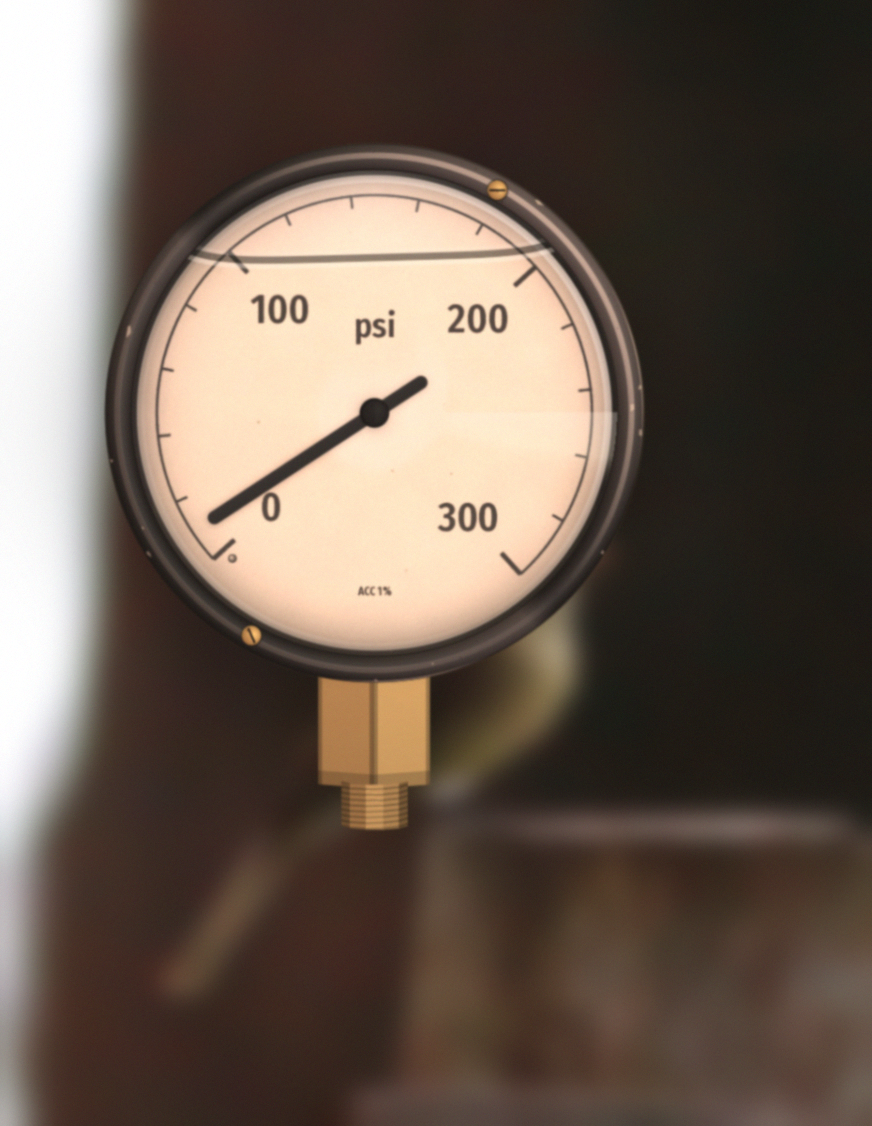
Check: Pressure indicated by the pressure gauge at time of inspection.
10 psi
